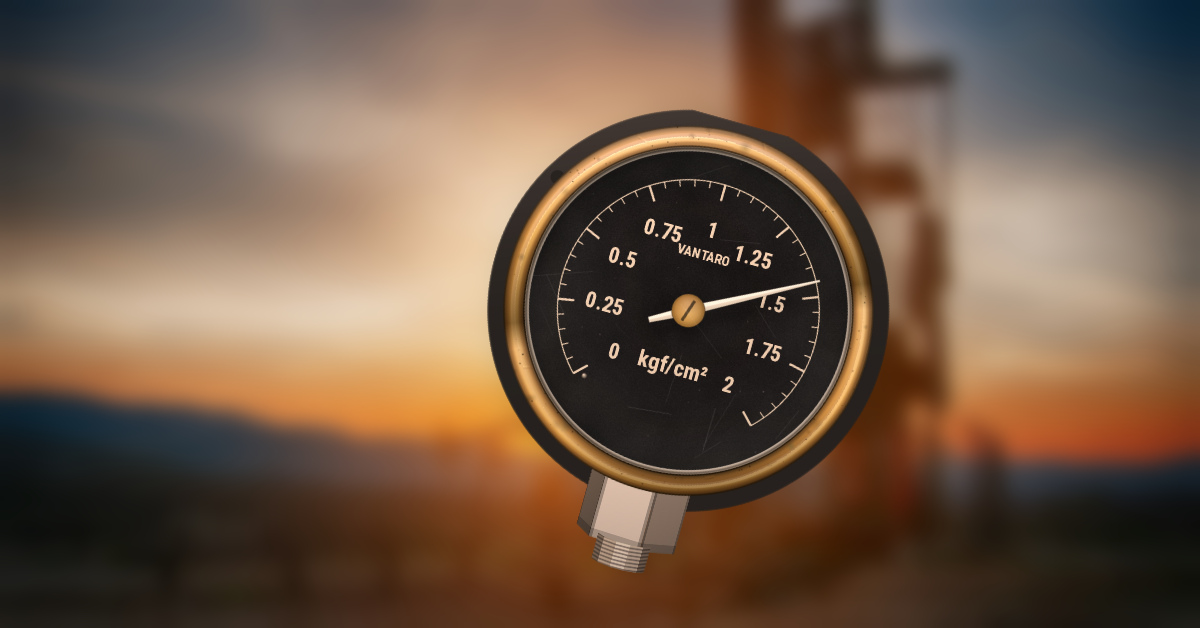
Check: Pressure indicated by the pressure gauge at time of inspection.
1.45 kg/cm²
